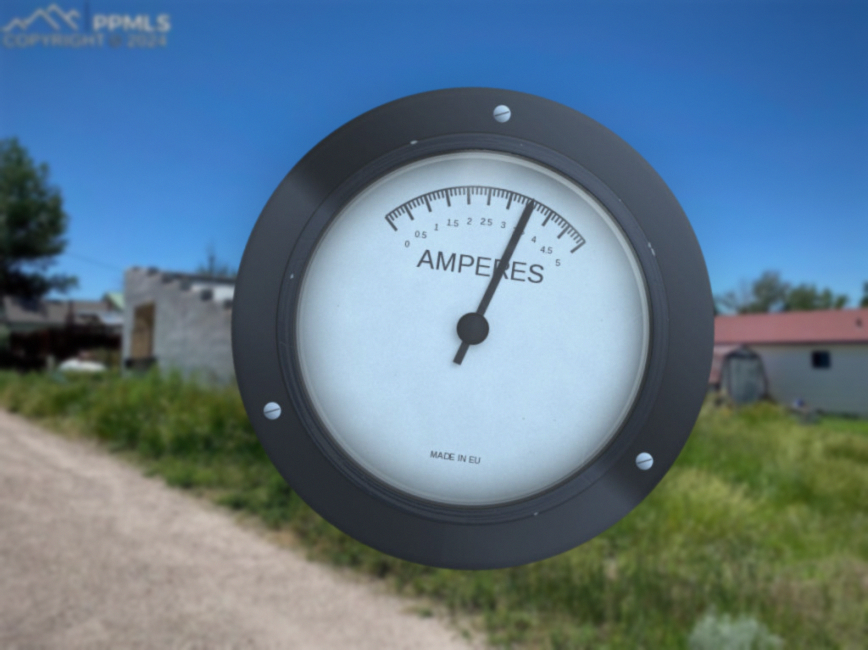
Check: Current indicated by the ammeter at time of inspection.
3.5 A
